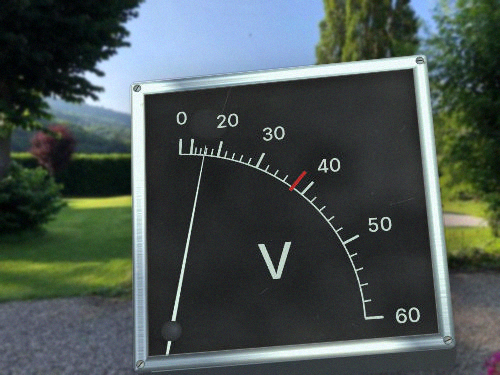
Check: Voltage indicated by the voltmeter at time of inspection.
16 V
